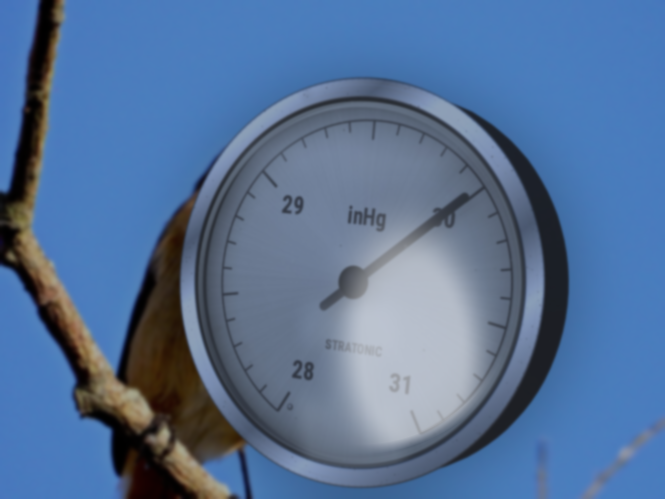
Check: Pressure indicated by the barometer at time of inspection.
30 inHg
